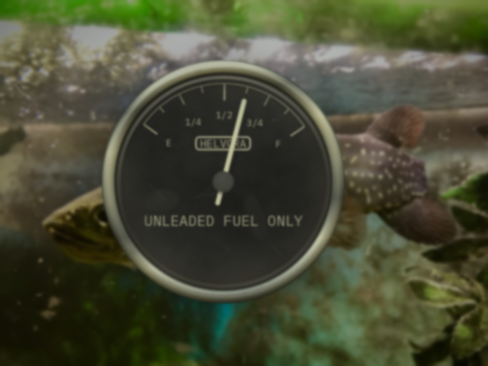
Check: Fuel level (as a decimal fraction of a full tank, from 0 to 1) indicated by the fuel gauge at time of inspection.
0.625
